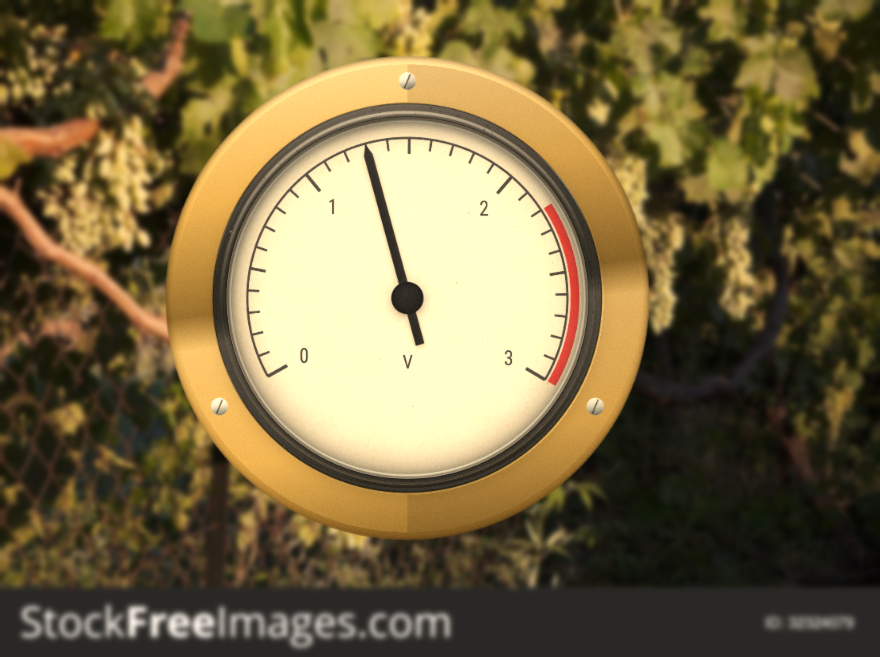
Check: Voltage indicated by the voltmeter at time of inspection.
1.3 V
